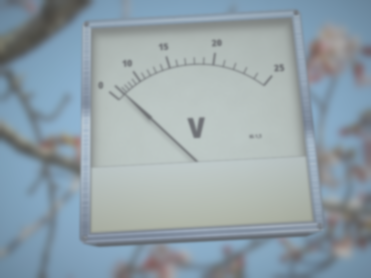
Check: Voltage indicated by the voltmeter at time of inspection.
5 V
